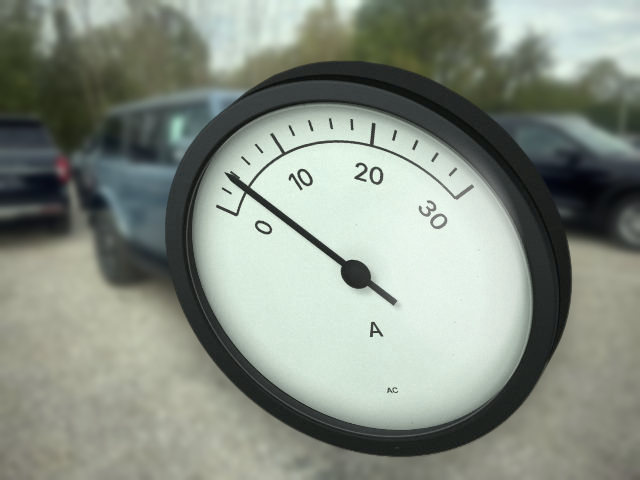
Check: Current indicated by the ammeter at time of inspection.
4 A
